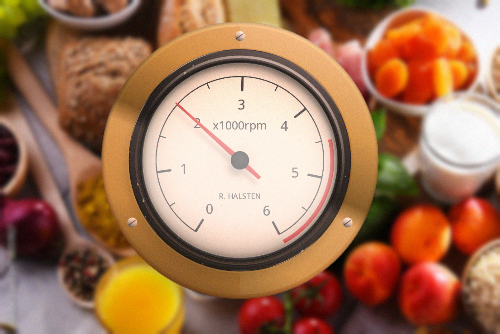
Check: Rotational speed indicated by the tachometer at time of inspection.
2000 rpm
